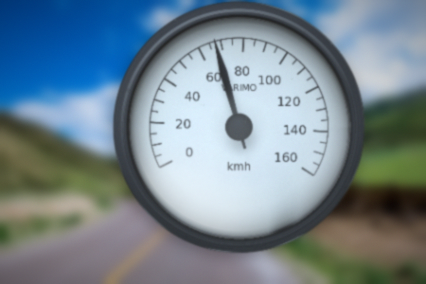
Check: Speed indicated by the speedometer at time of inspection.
67.5 km/h
